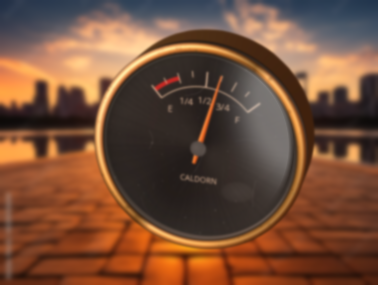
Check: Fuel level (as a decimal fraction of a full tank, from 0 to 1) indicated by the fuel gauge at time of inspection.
0.625
